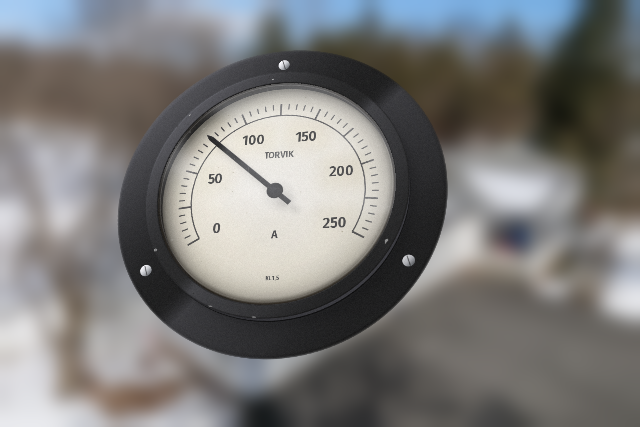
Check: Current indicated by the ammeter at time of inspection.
75 A
